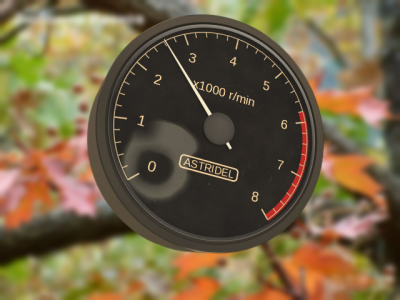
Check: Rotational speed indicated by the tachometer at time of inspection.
2600 rpm
